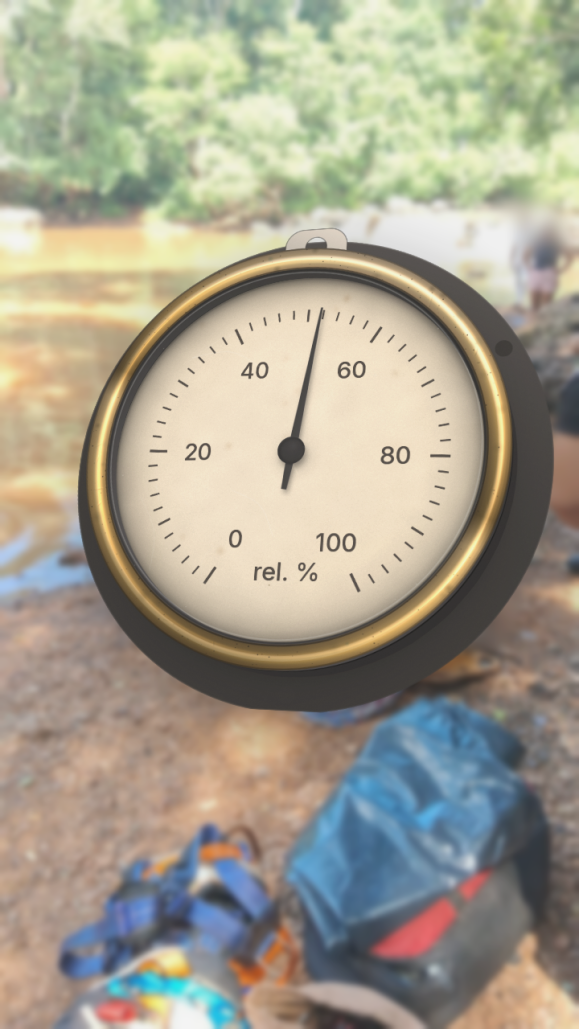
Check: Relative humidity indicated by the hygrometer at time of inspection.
52 %
